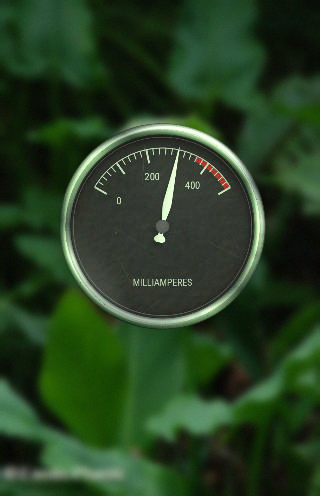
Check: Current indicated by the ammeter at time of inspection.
300 mA
